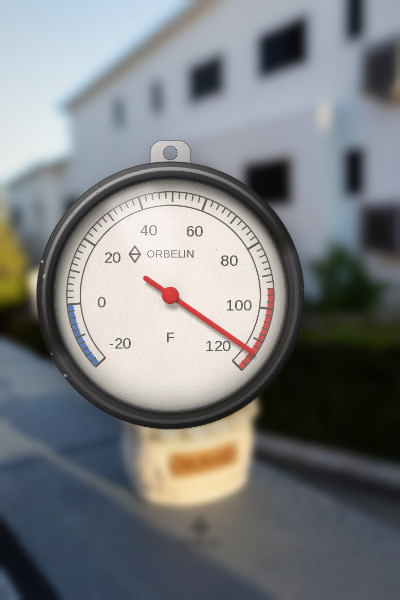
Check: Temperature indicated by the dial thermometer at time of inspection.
114 °F
